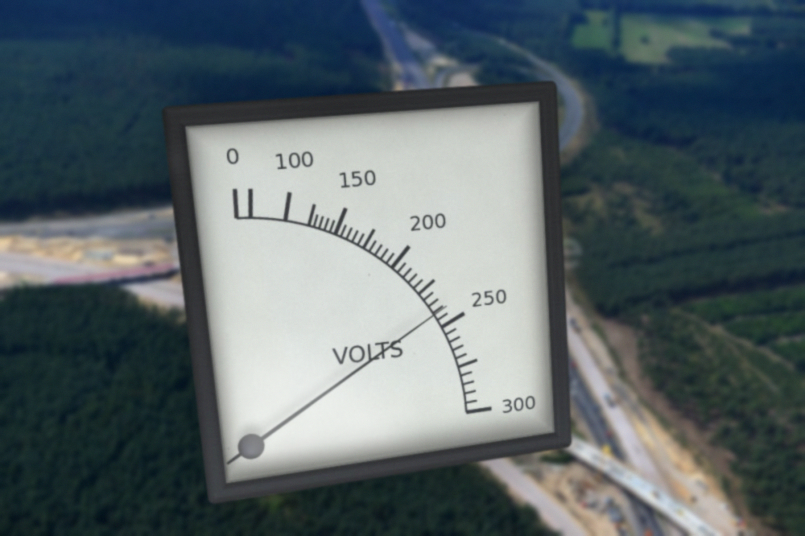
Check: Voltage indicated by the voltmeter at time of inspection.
240 V
